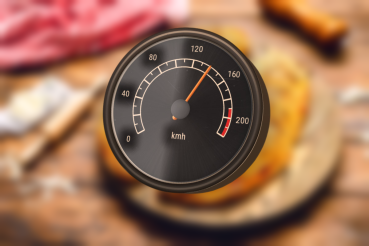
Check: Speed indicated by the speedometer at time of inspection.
140 km/h
